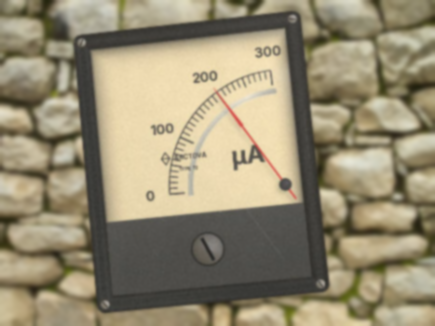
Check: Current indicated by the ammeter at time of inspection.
200 µA
